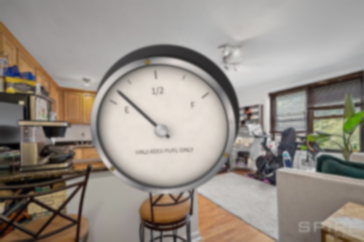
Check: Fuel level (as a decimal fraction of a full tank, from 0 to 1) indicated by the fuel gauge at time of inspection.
0.125
